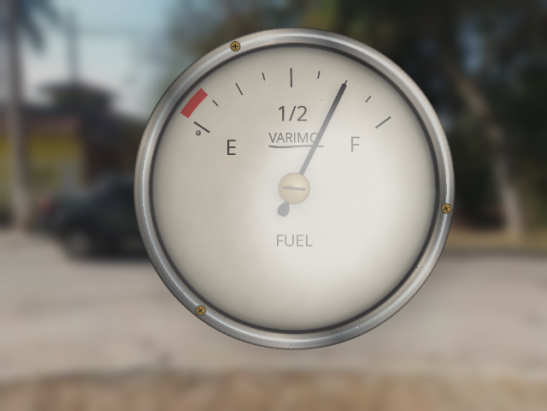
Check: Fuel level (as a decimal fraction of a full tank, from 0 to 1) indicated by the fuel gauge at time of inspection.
0.75
